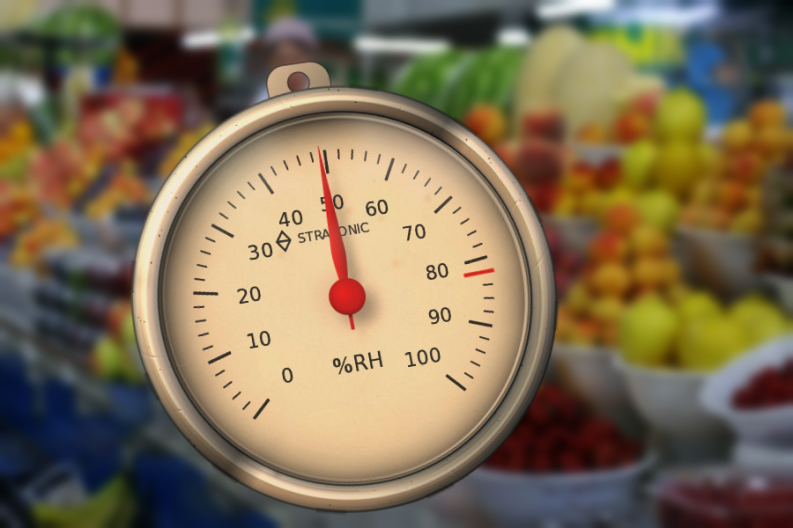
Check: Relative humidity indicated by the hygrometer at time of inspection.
49 %
